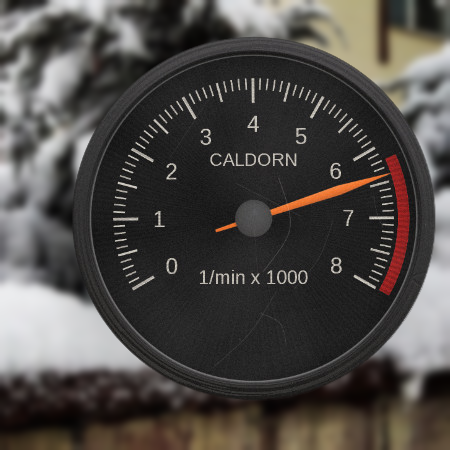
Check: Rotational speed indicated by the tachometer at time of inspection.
6400 rpm
